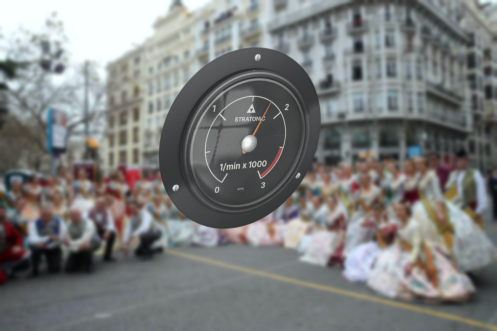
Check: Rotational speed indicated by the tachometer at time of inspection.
1750 rpm
